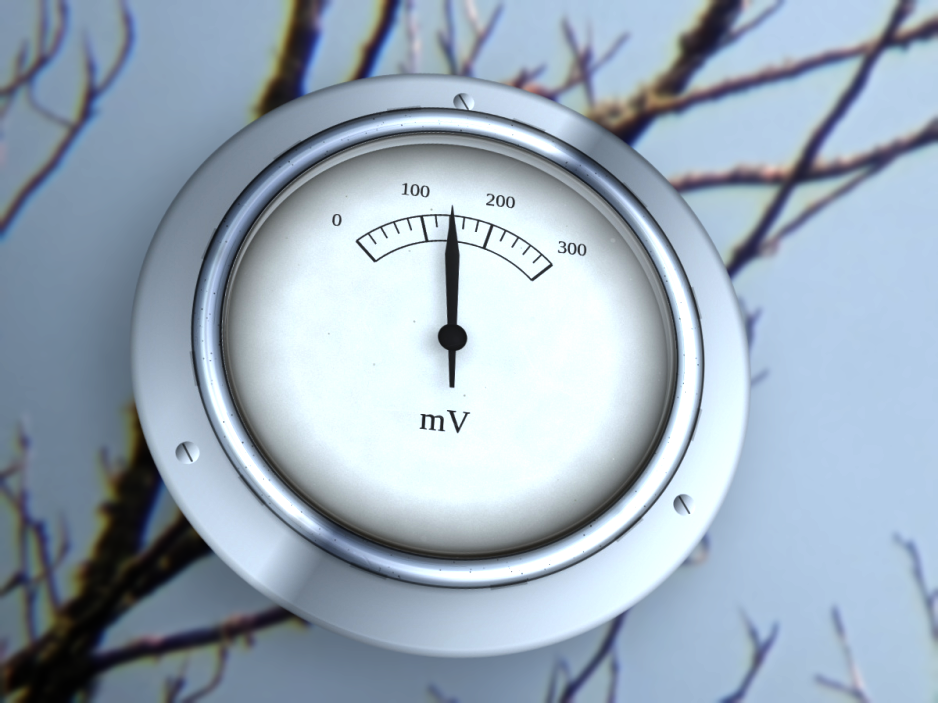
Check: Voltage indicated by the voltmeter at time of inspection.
140 mV
